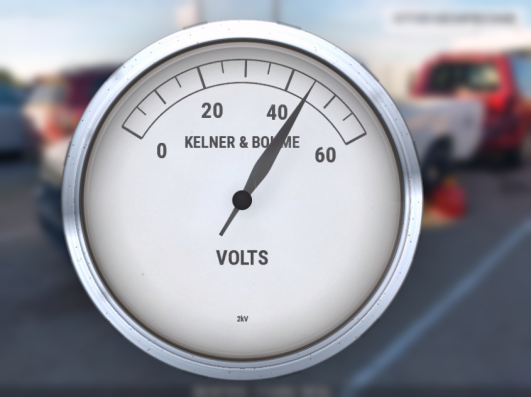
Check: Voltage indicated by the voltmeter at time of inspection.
45 V
